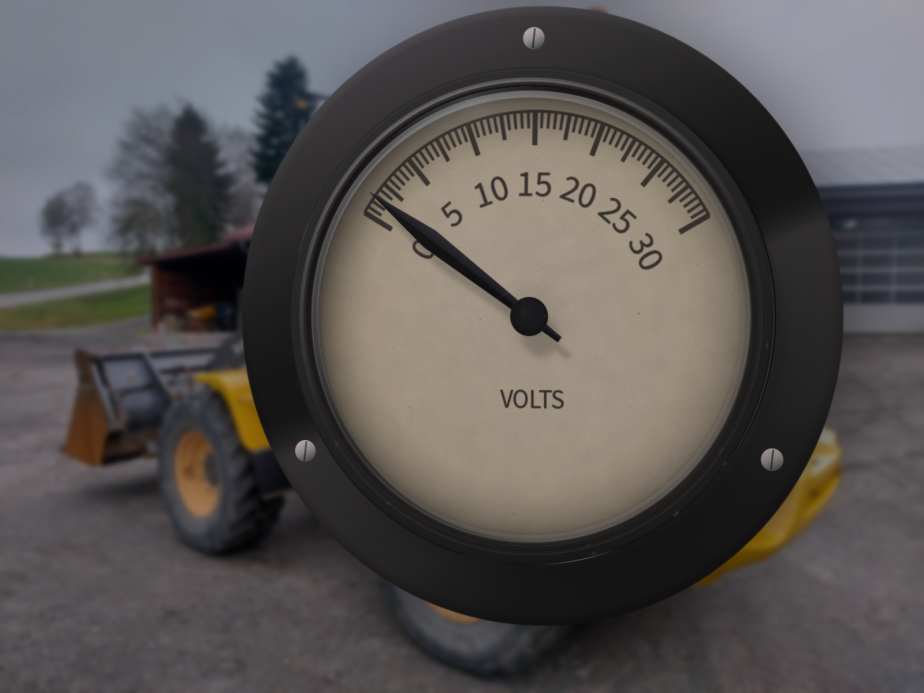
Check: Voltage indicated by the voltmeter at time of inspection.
1.5 V
